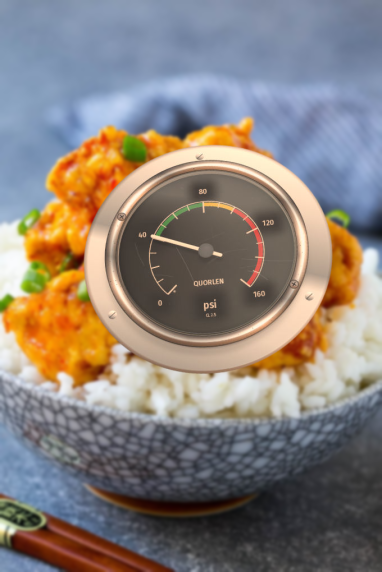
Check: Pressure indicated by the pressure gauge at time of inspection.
40 psi
